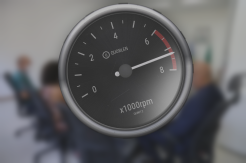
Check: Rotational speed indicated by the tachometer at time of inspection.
7250 rpm
